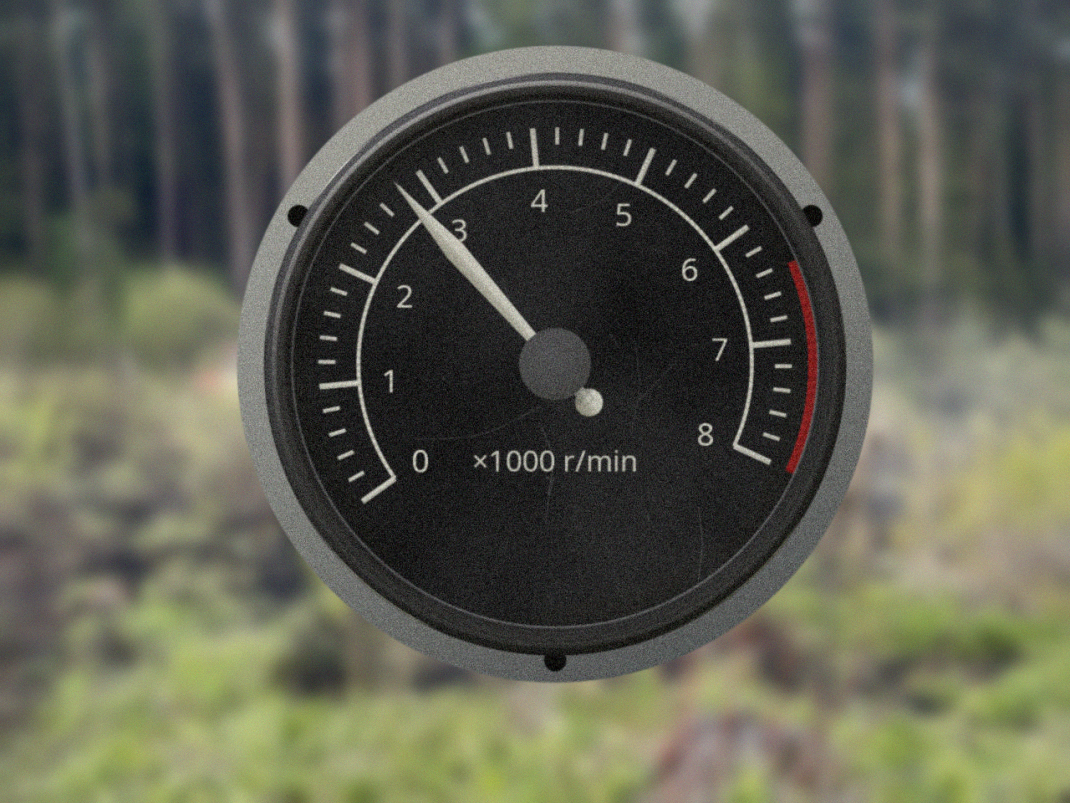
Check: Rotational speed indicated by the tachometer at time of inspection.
2800 rpm
